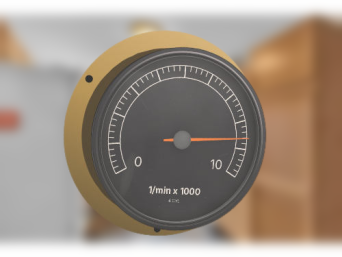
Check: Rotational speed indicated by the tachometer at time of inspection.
8600 rpm
